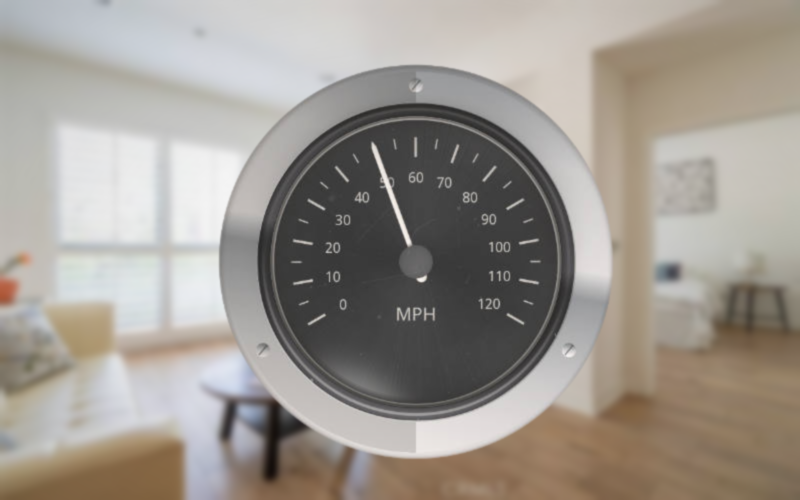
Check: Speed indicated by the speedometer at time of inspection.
50 mph
